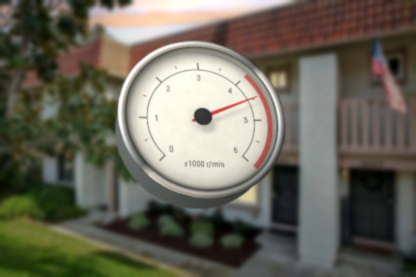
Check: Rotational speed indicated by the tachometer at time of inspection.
4500 rpm
